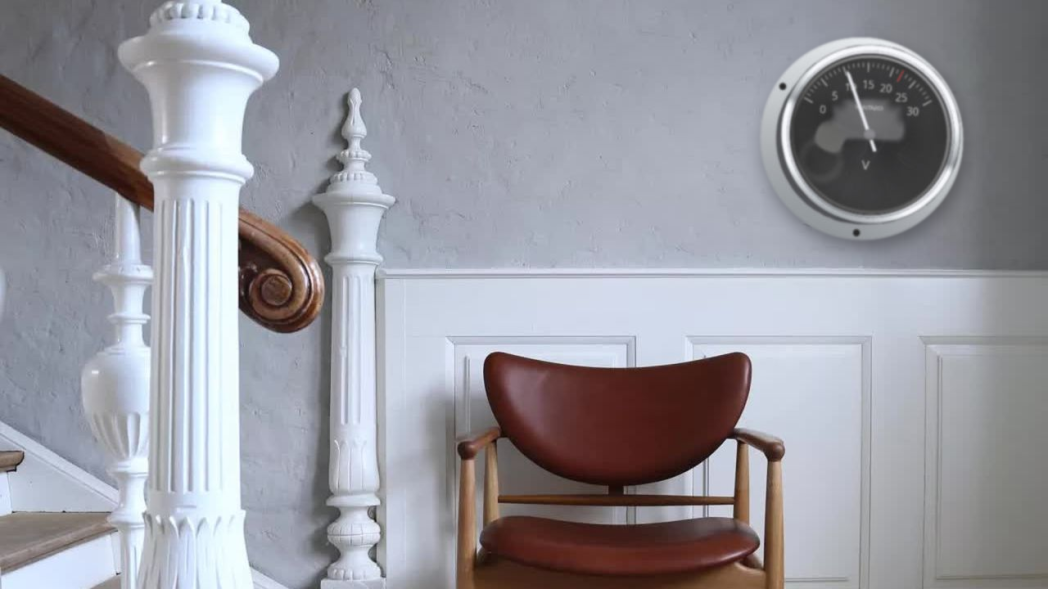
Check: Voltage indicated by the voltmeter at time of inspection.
10 V
